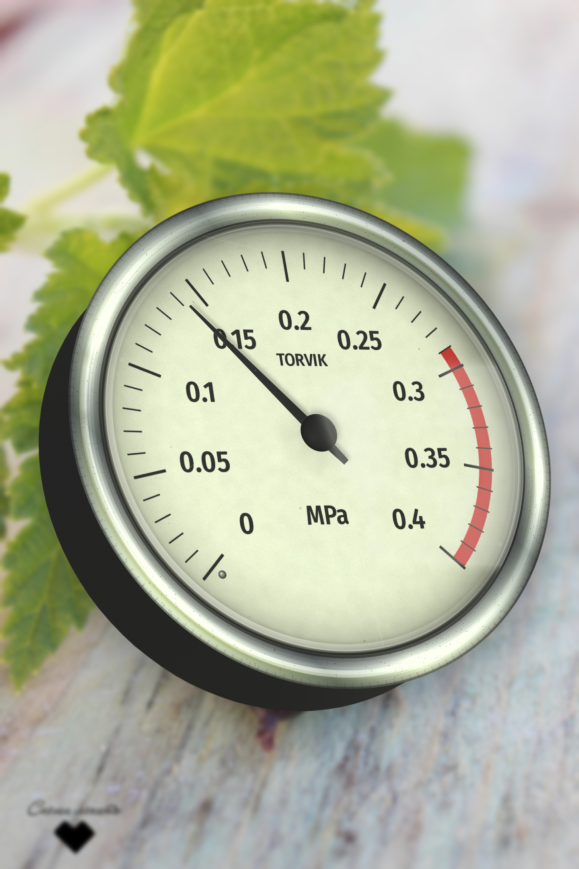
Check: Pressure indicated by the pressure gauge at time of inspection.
0.14 MPa
